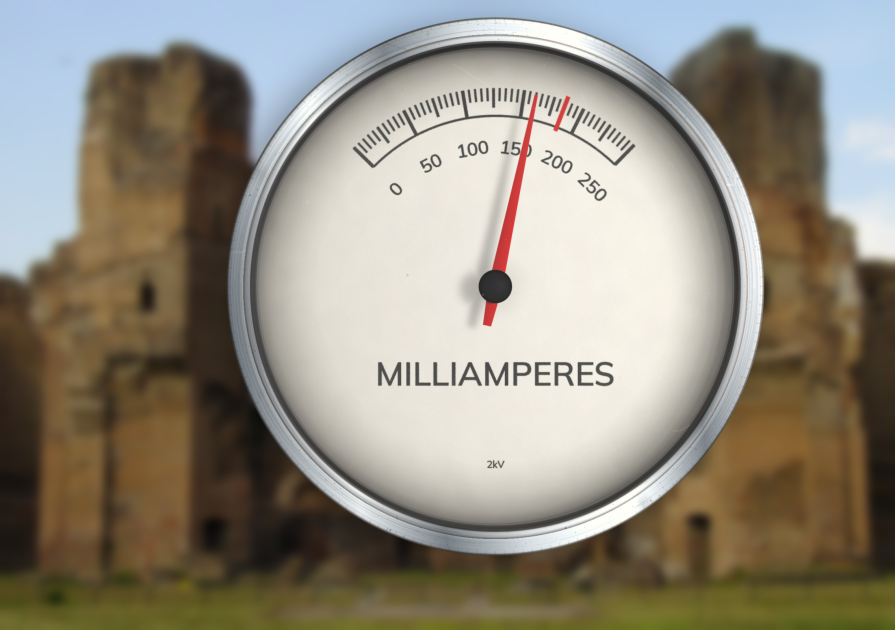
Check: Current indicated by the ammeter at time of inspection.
160 mA
